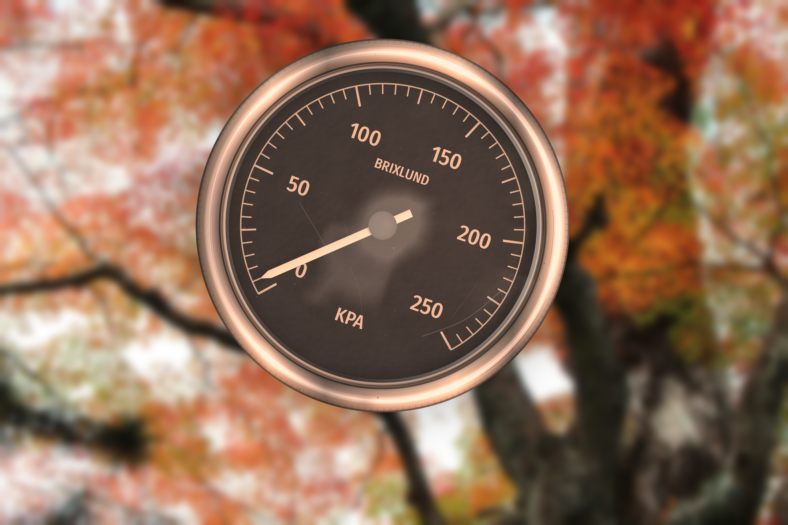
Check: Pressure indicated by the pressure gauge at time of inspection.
5 kPa
